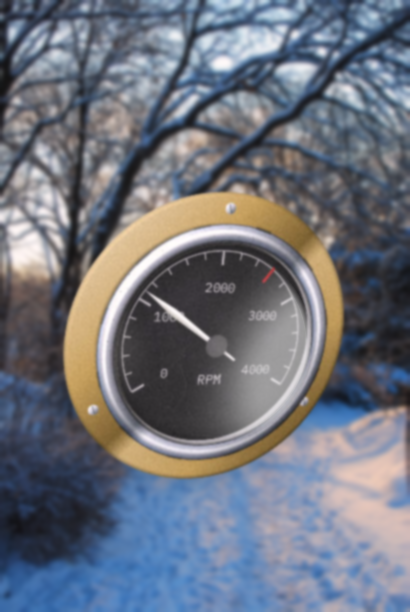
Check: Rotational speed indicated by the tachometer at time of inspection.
1100 rpm
